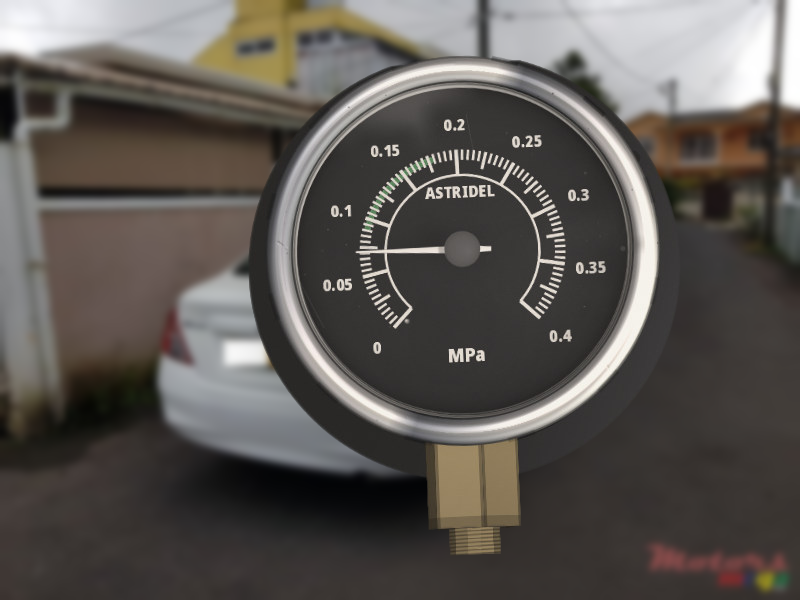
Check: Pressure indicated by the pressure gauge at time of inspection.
0.07 MPa
